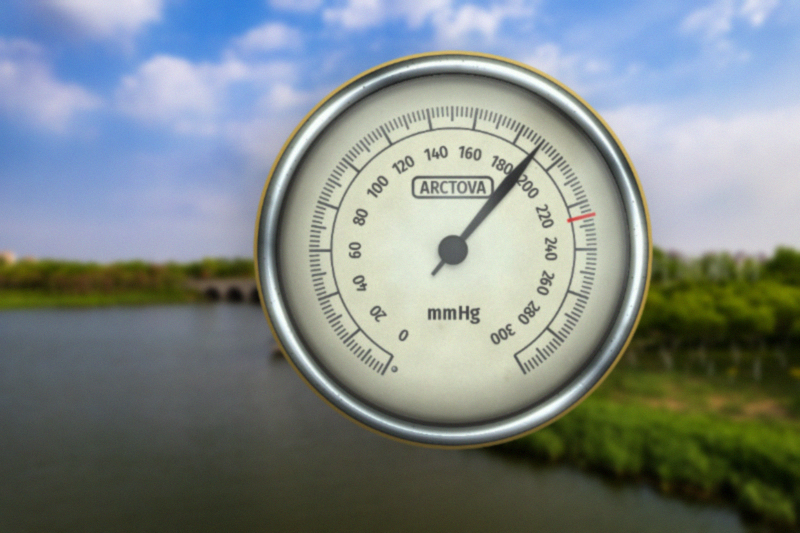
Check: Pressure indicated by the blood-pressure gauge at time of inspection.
190 mmHg
